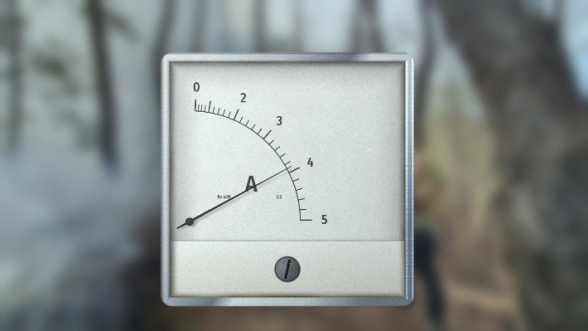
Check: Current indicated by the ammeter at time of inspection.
3.9 A
